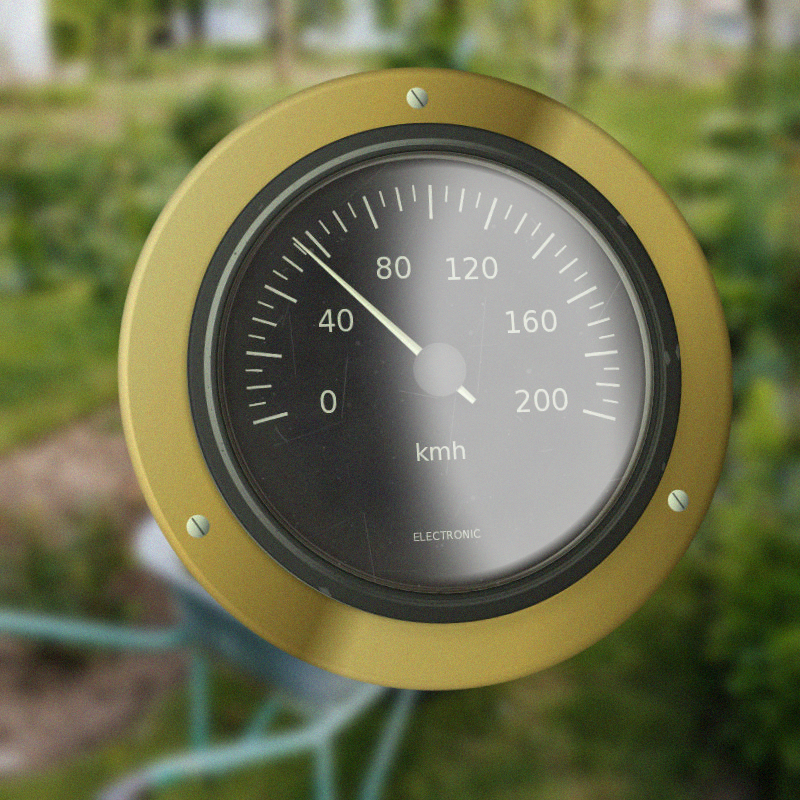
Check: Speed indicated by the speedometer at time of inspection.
55 km/h
